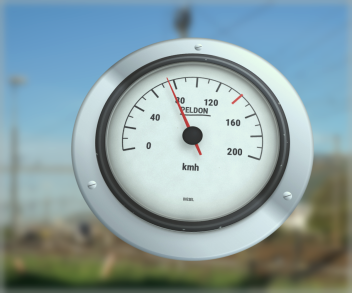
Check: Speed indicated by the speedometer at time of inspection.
75 km/h
